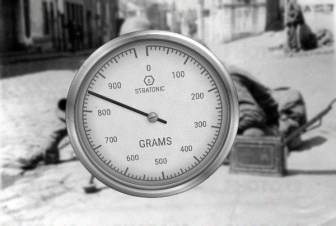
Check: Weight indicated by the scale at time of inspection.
850 g
